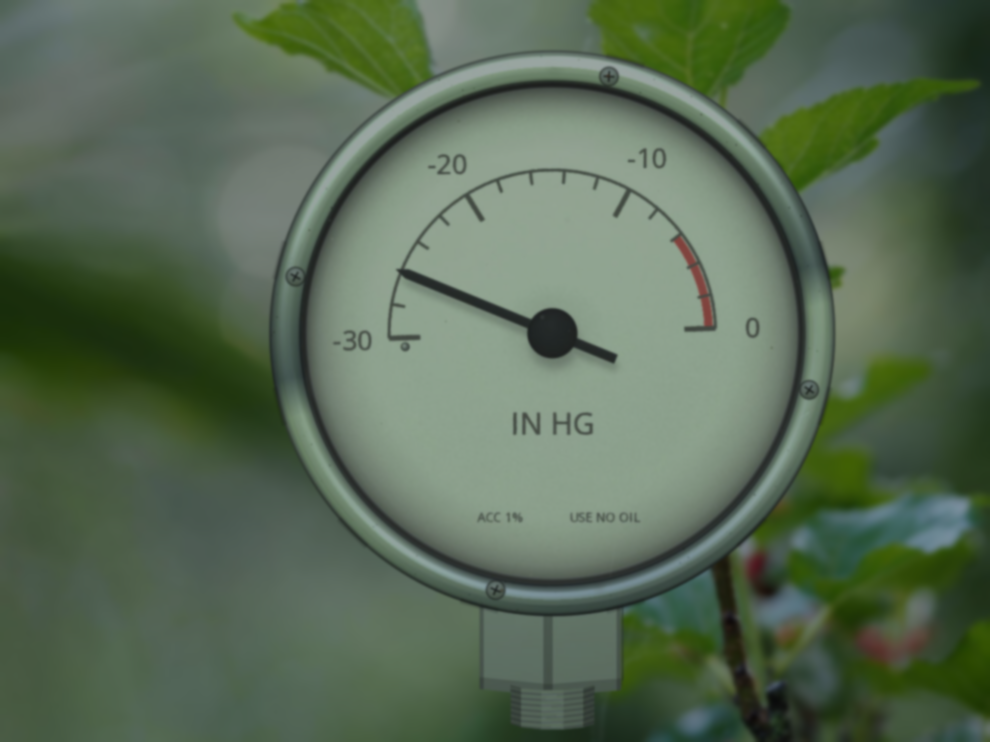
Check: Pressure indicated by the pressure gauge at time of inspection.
-26 inHg
